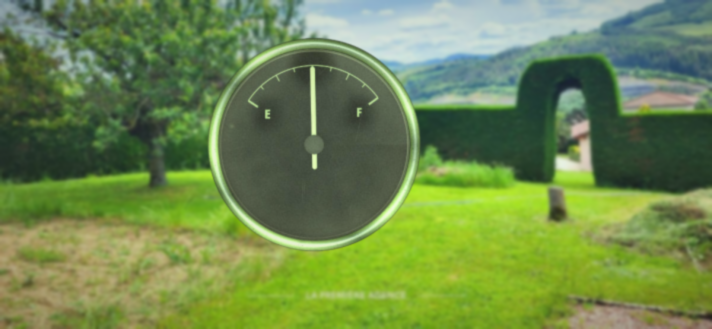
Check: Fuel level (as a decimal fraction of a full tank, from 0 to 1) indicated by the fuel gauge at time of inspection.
0.5
